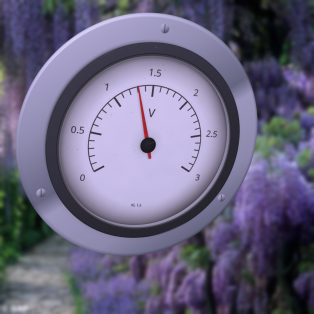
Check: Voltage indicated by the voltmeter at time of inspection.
1.3 V
